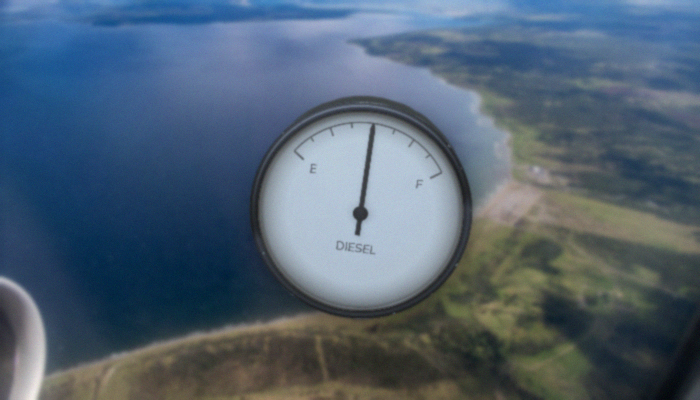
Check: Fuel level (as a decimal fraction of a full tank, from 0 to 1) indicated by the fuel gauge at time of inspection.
0.5
